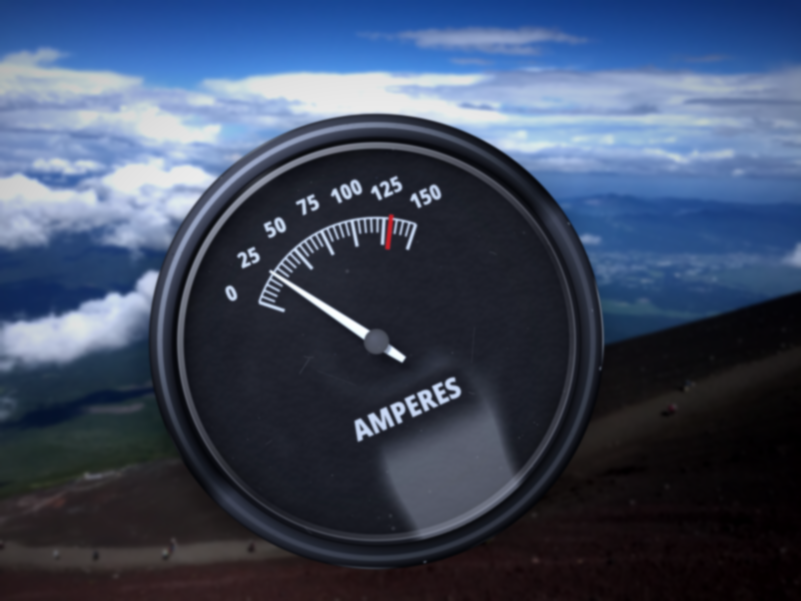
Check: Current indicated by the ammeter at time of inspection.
25 A
